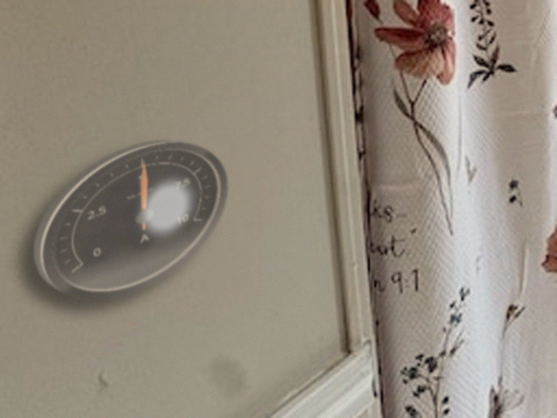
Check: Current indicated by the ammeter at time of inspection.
5 A
